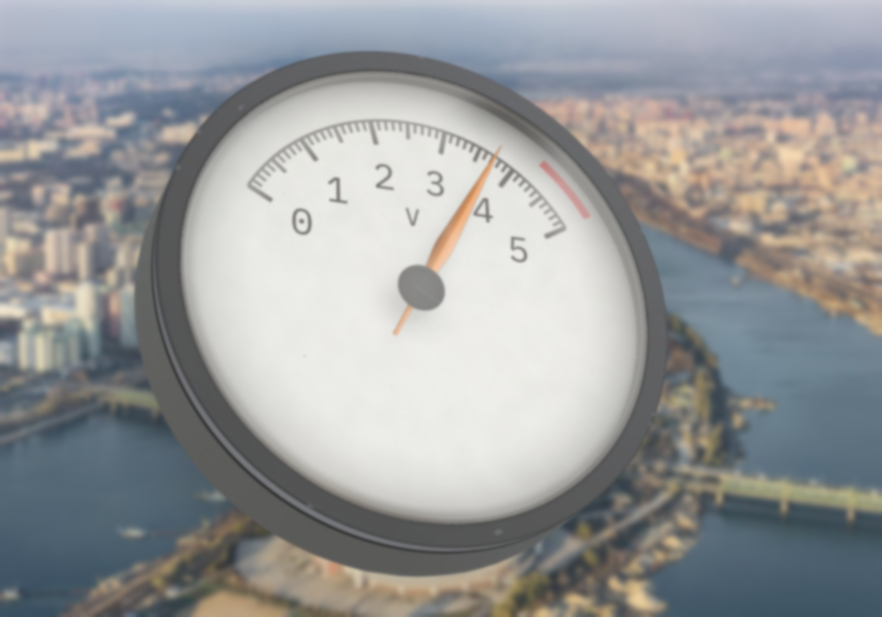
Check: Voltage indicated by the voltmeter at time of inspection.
3.7 V
